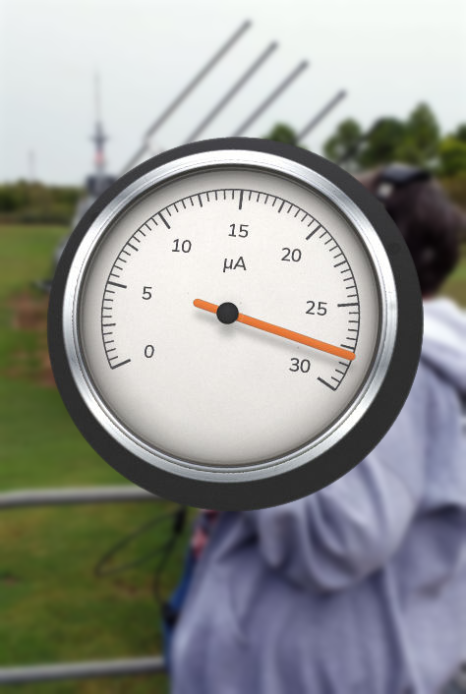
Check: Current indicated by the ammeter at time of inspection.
28 µA
